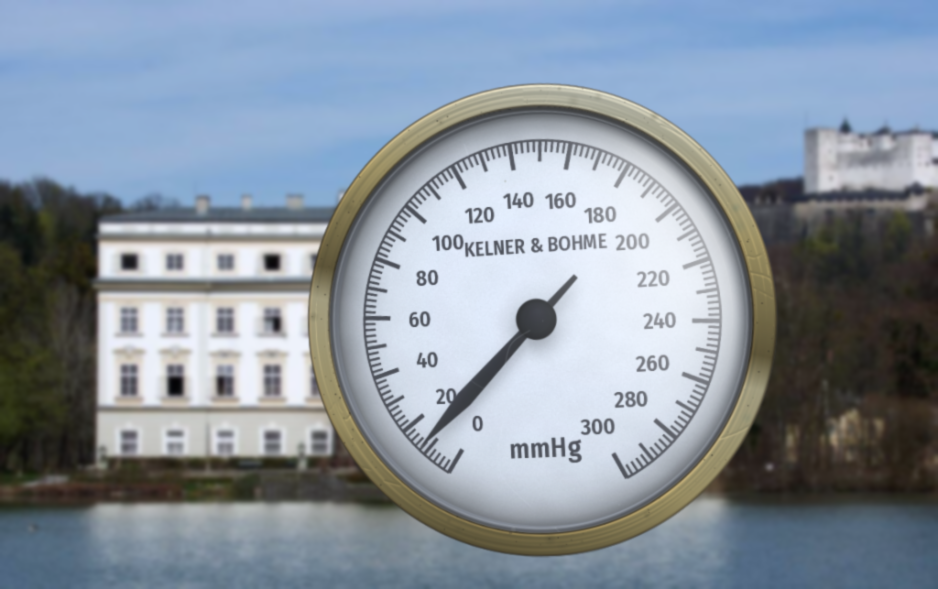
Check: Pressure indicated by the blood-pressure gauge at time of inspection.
12 mmHg
